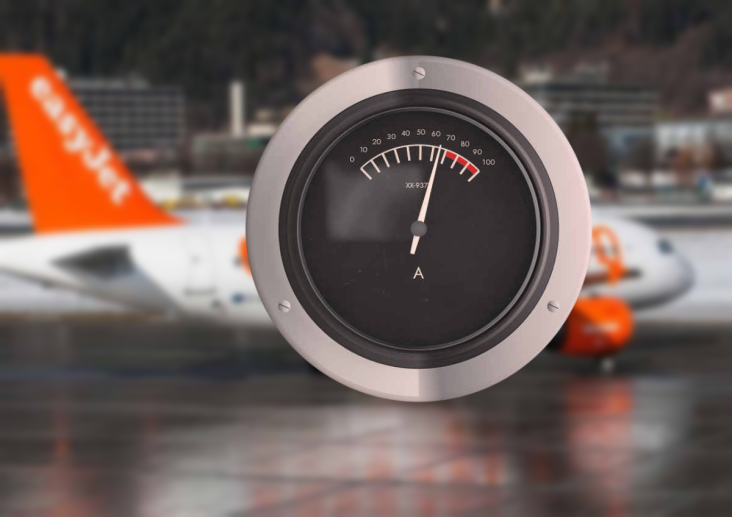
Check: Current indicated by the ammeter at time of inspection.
65 A
